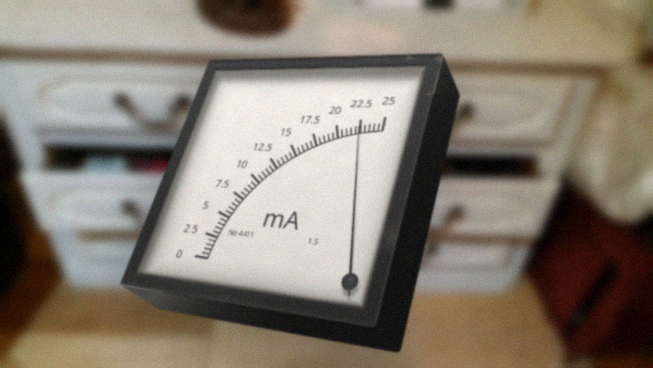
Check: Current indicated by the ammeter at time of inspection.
22.5 mA
